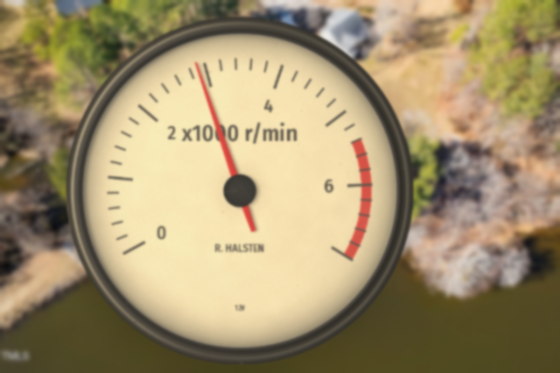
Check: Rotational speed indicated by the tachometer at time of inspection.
2900 rpm
